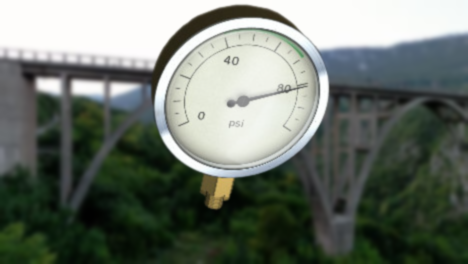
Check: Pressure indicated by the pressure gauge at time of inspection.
80 psi
